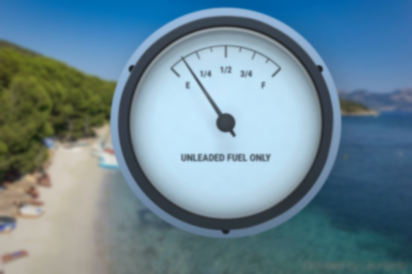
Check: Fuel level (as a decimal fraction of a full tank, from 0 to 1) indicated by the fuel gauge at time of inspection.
0.125
